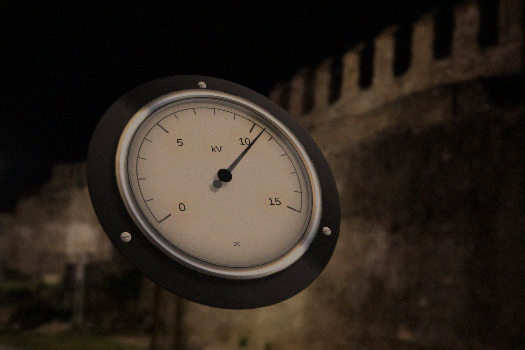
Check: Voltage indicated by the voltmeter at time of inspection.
10.5 kV
